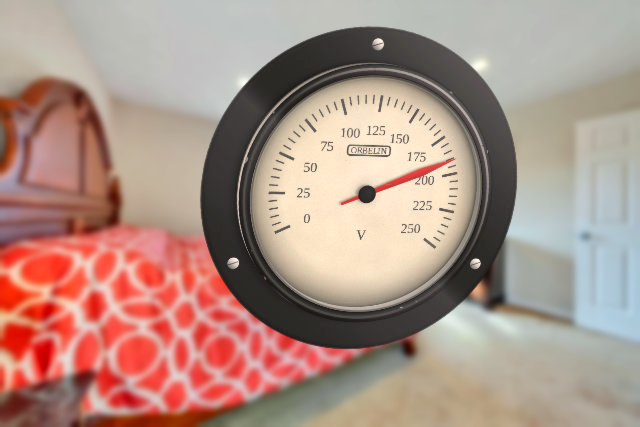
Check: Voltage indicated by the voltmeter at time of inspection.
190 V
